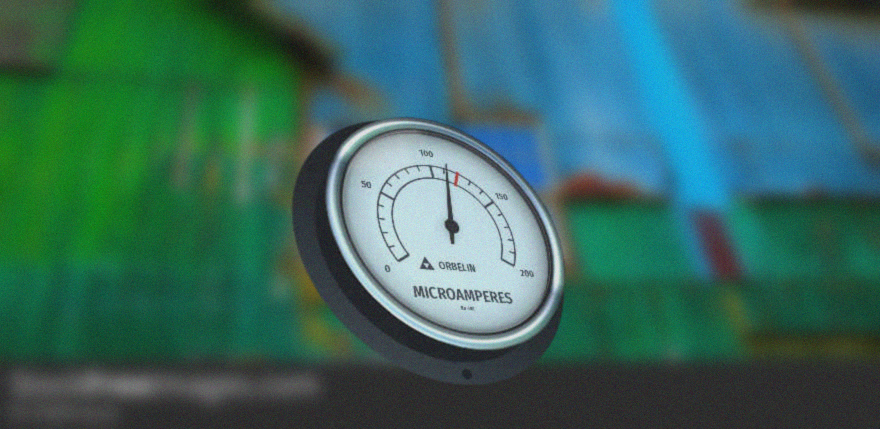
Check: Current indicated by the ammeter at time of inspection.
110 µA
